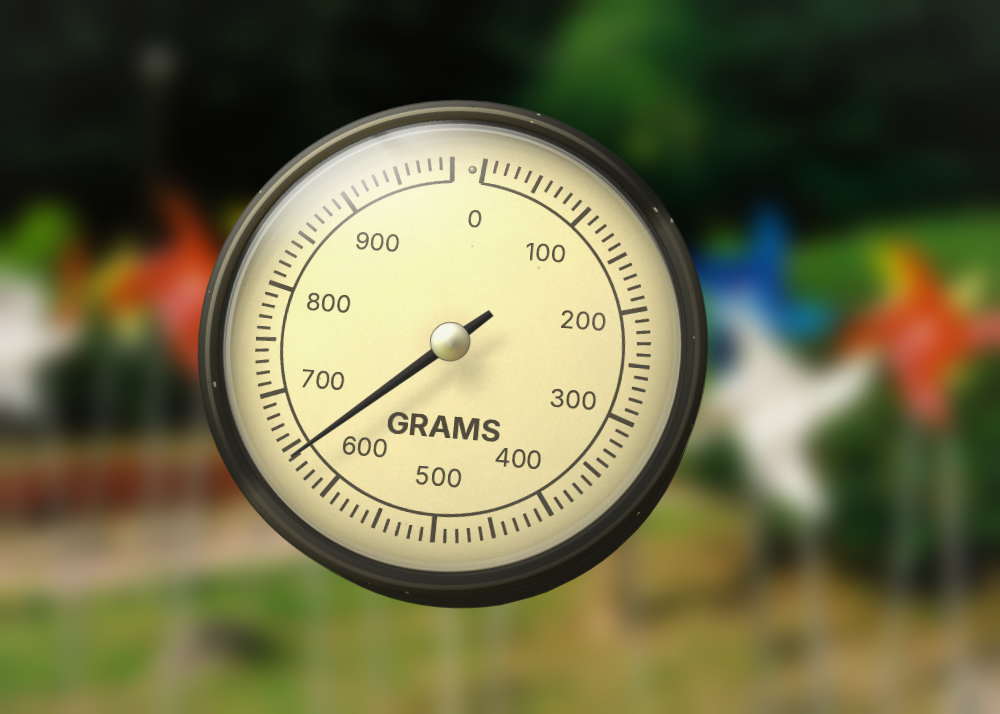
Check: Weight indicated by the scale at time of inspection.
640 g
